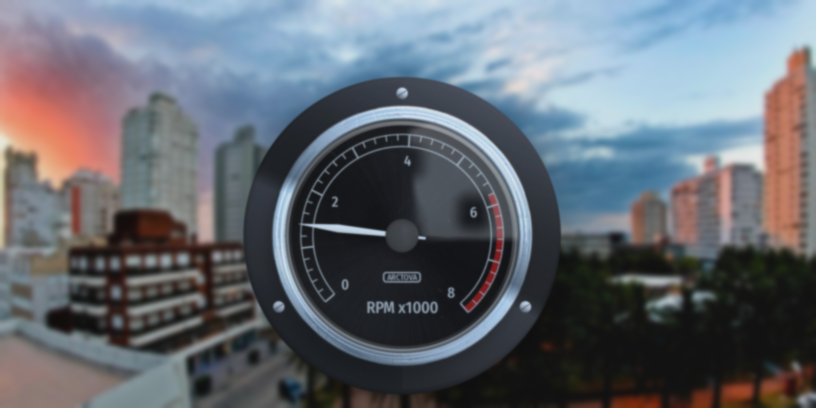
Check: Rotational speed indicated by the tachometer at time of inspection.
1400 rpm
